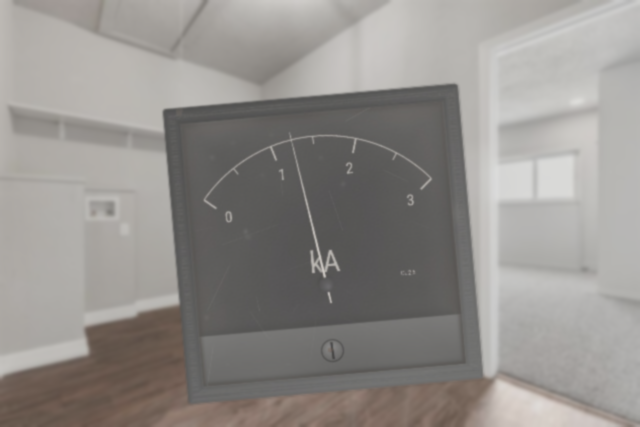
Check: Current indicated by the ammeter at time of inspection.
1.25 kA
